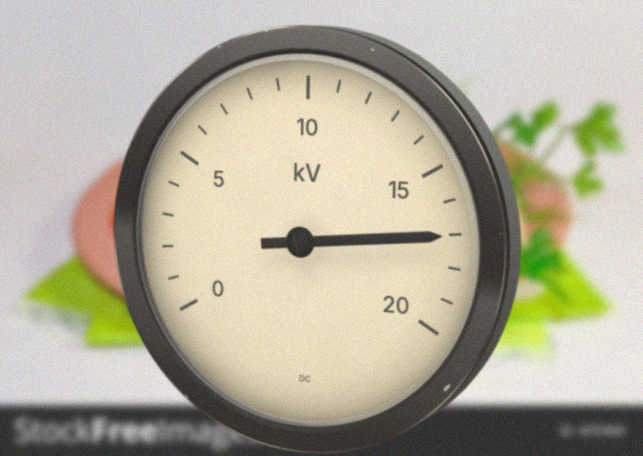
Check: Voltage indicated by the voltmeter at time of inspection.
17 kV
